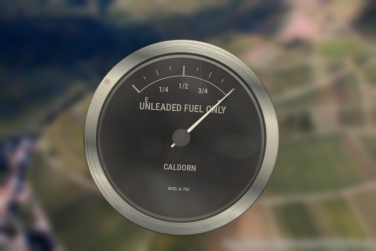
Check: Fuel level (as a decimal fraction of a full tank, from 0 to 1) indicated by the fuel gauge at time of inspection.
1
